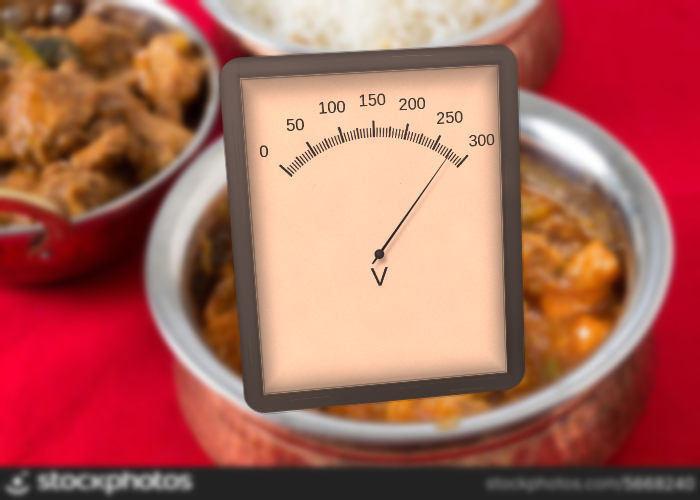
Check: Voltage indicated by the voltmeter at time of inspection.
275 V
